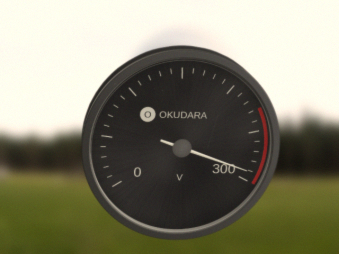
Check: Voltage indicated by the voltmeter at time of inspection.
290 V
